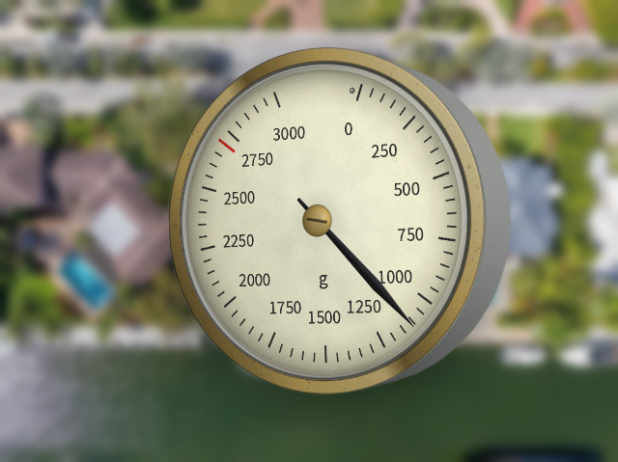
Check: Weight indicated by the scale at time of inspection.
1100 g
